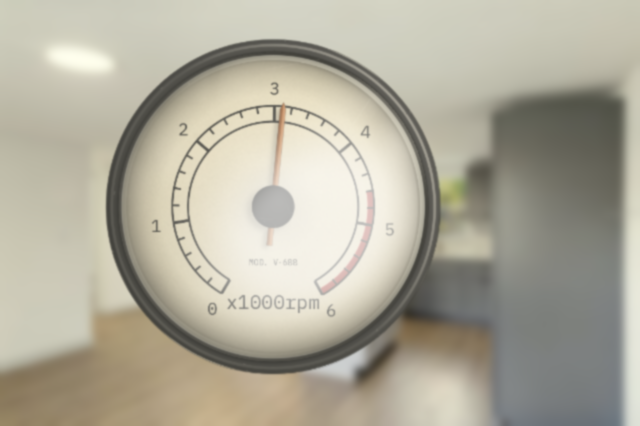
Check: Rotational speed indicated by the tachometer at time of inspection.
3100 rpm
